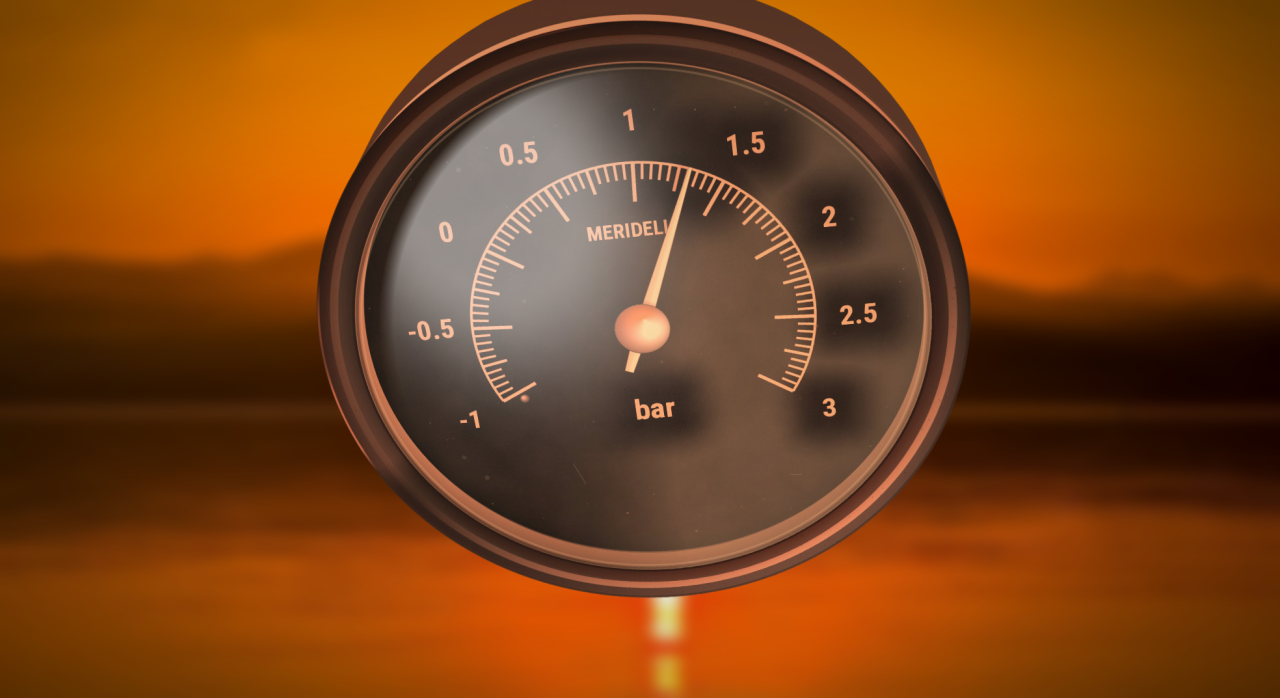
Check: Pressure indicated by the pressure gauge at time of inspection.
1.3 bar
